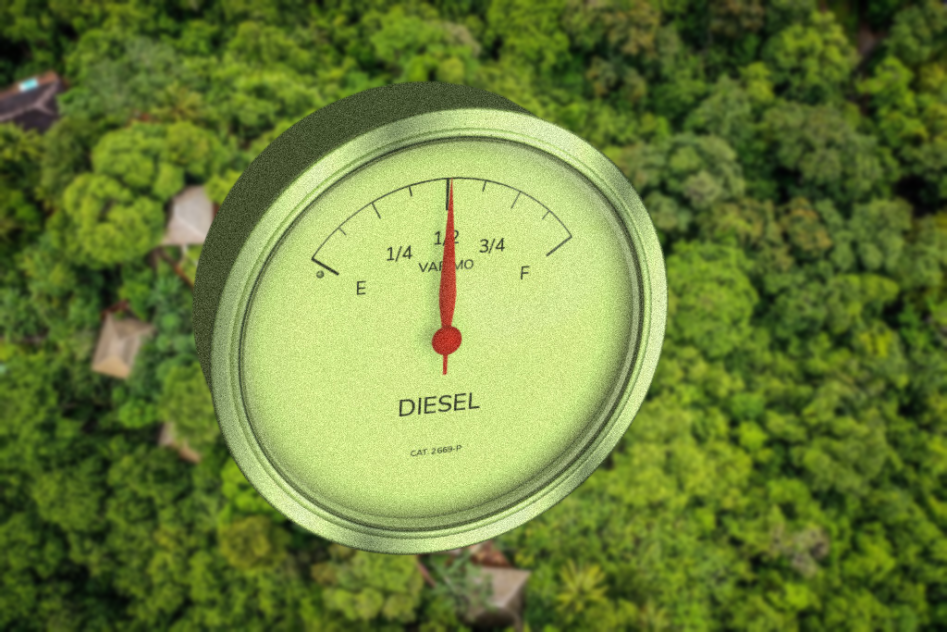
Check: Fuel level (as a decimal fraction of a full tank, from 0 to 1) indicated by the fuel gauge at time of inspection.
0.5
